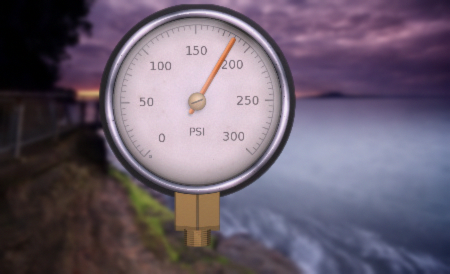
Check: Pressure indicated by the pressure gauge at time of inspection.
185 psi
